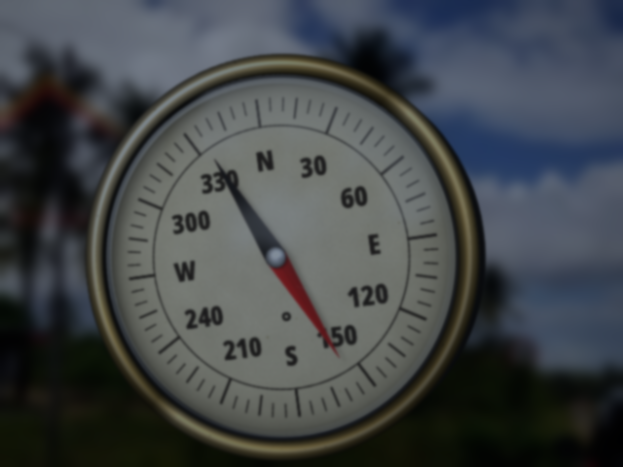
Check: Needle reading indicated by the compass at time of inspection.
155 °
